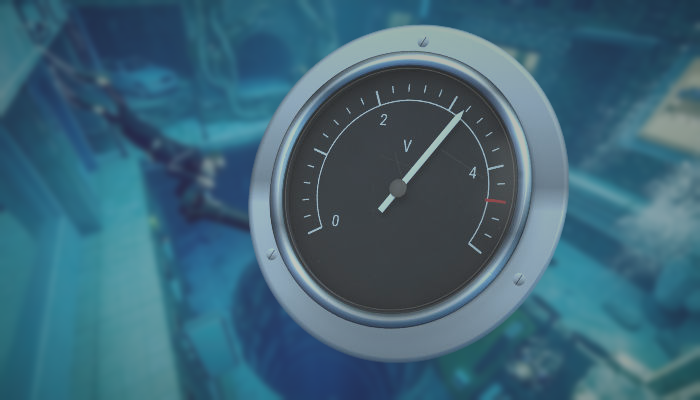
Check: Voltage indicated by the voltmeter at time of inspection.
3.2 V
